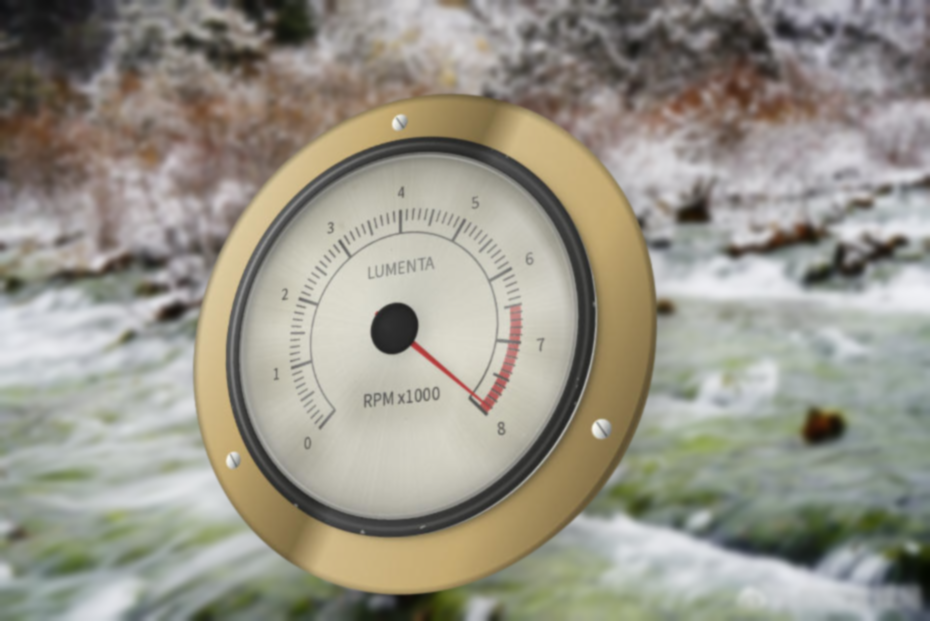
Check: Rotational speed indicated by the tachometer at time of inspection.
7900 rpm
